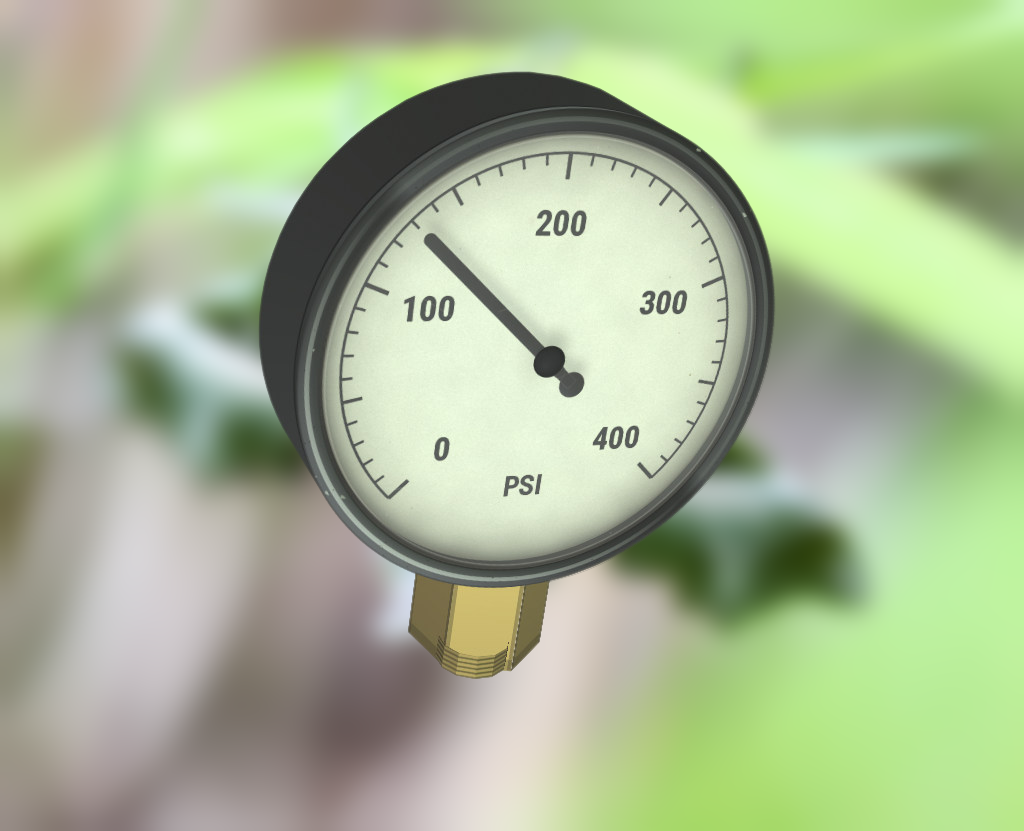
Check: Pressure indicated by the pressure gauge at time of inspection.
130 psi
